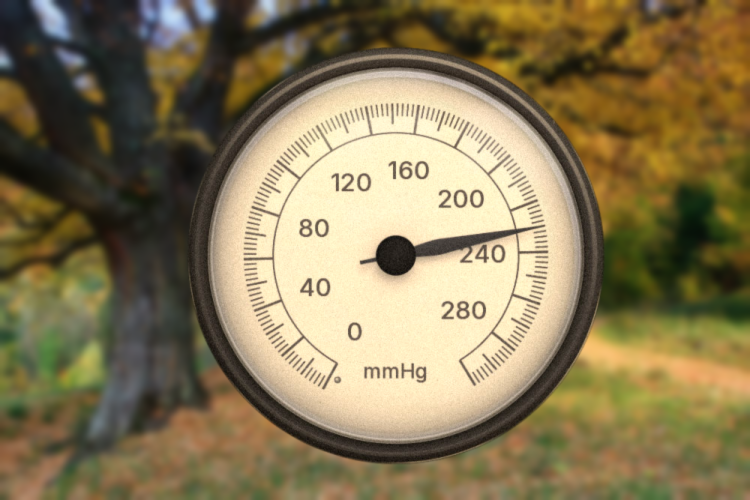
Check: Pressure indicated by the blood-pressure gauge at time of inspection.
230 mmHg
